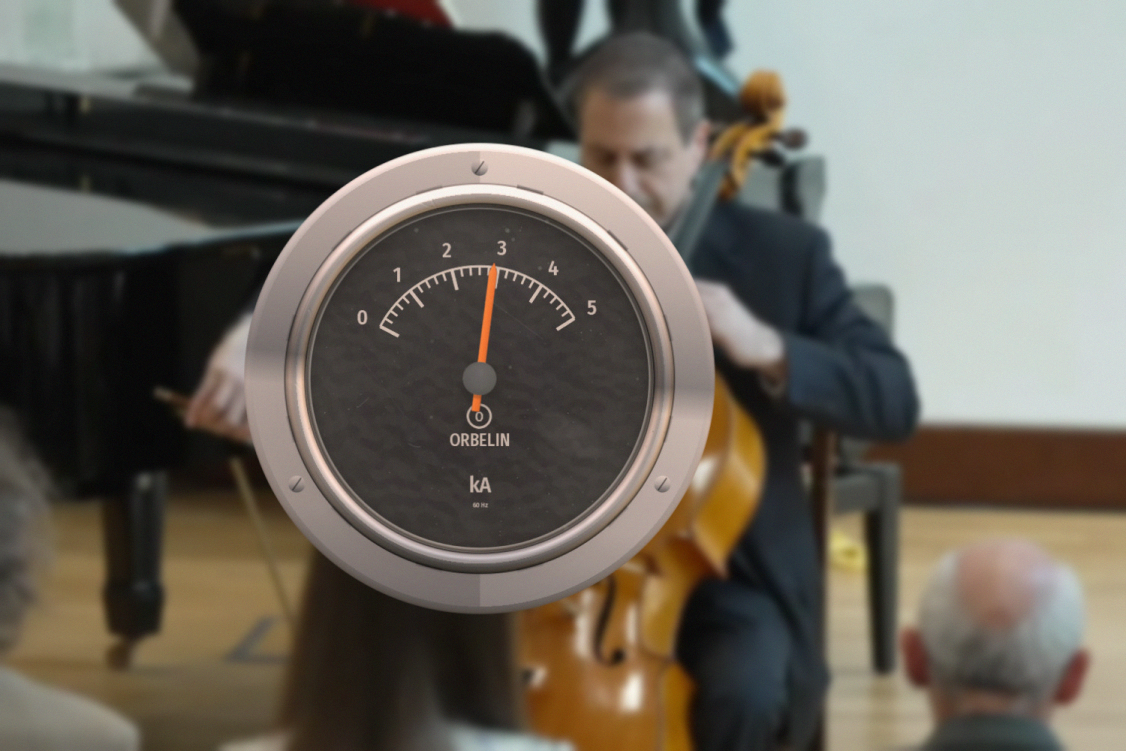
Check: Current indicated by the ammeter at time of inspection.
2.9 kA
